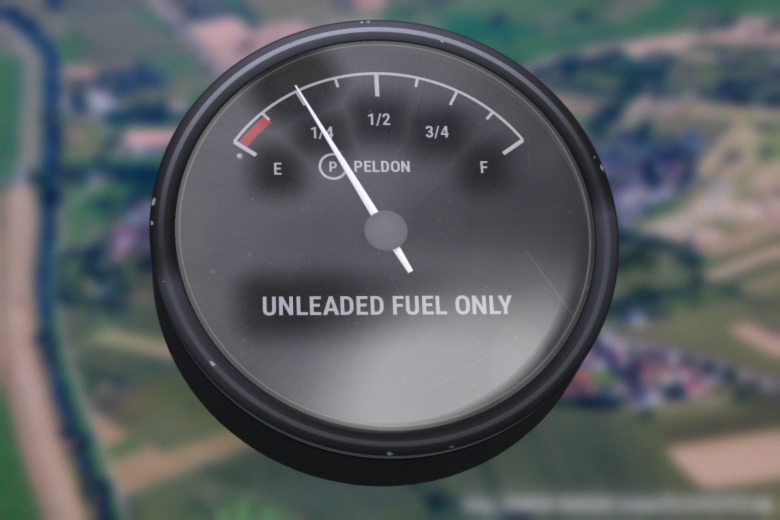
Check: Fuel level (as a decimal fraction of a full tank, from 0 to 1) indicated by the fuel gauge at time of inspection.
0.25
